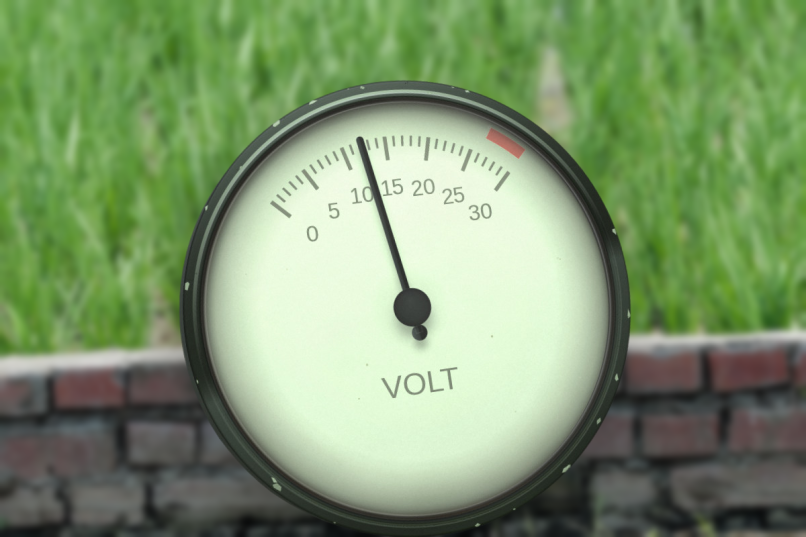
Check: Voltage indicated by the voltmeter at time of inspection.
12 V
